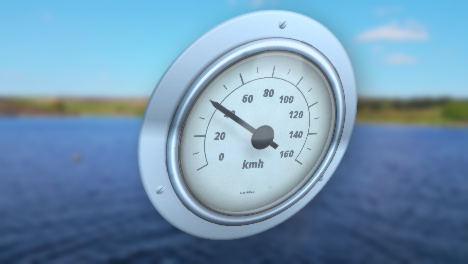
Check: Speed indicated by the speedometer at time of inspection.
40 km/h
